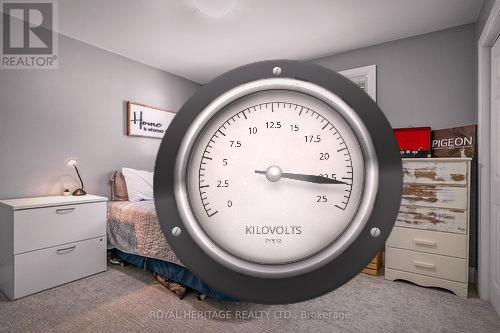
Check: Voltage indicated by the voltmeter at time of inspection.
23 kV
